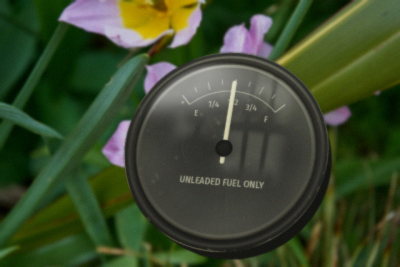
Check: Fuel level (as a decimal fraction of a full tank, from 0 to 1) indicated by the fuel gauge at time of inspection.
0.5
